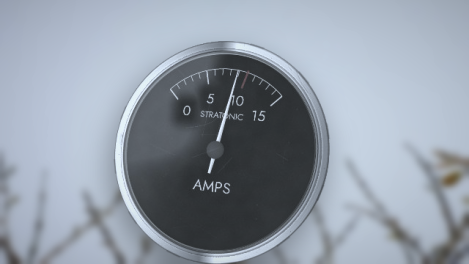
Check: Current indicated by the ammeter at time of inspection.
9 A
